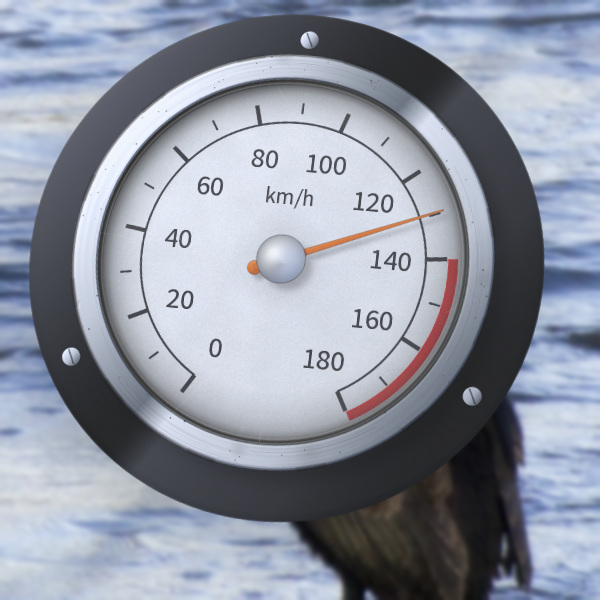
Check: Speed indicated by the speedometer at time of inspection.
130 km/h
